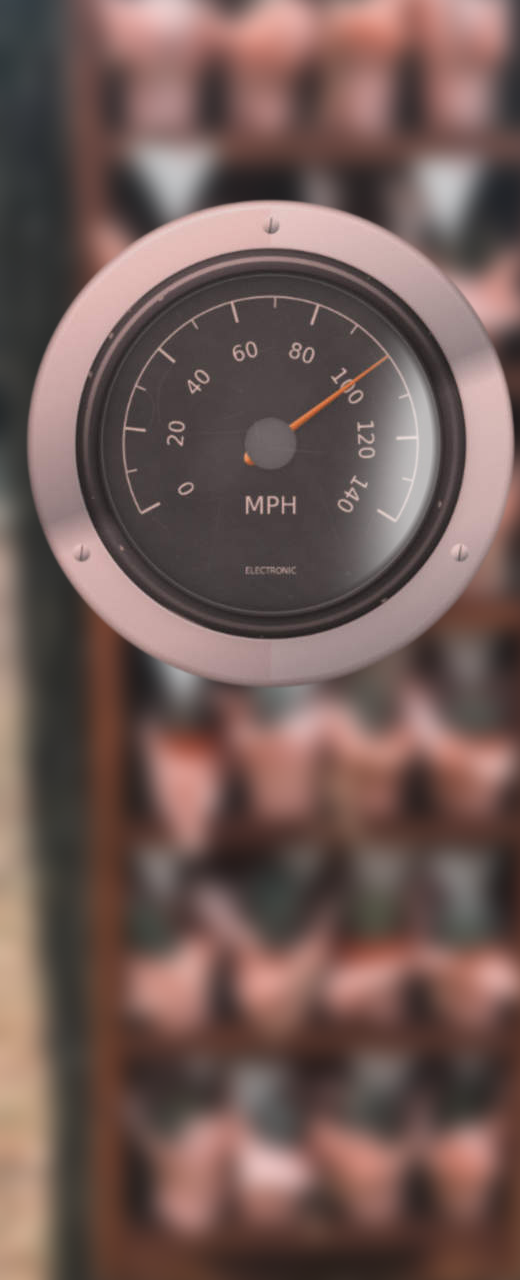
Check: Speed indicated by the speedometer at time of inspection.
100 mph
